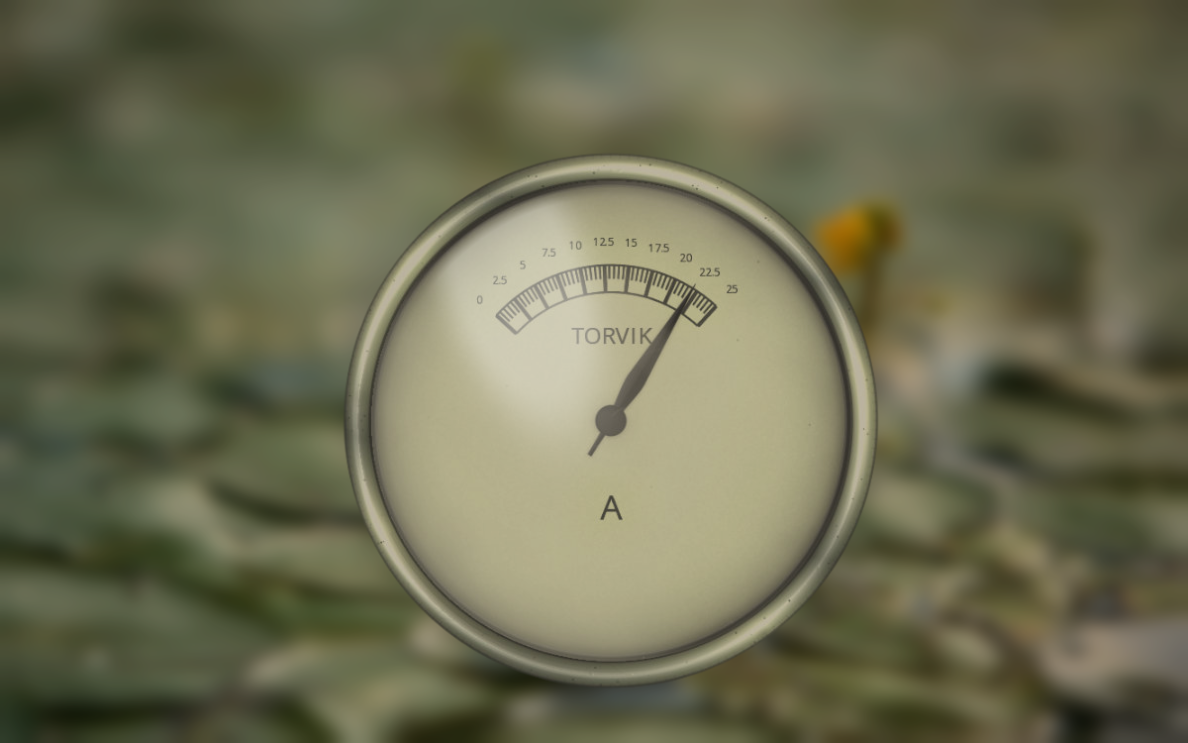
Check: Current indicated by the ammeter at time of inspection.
22 A
